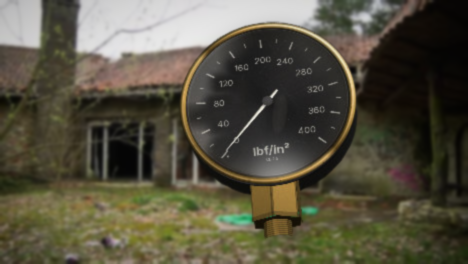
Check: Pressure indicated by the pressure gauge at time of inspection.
0 psi
